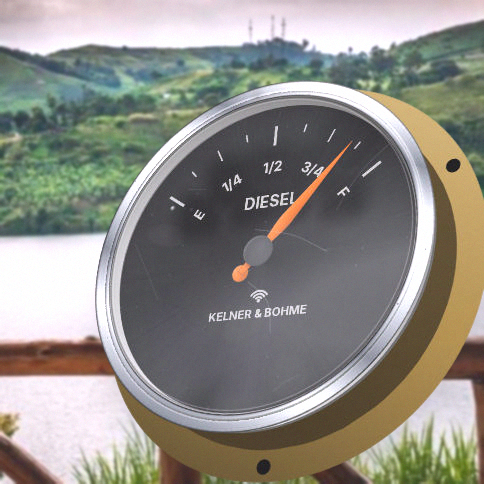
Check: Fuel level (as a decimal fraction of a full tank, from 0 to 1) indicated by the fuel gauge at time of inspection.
0.875
